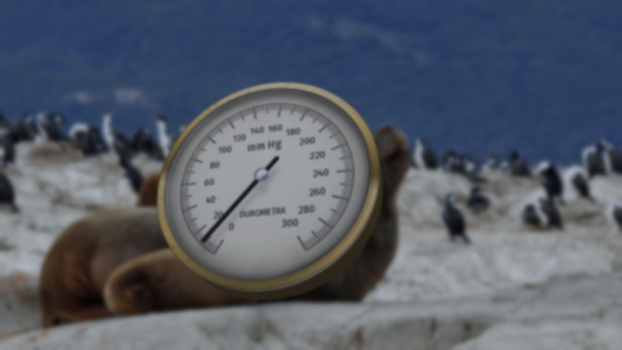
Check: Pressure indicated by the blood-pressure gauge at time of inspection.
10 mmHg
